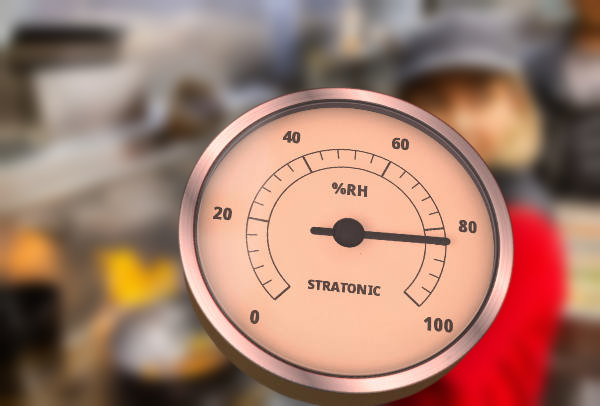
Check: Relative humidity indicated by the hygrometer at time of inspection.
84 %
